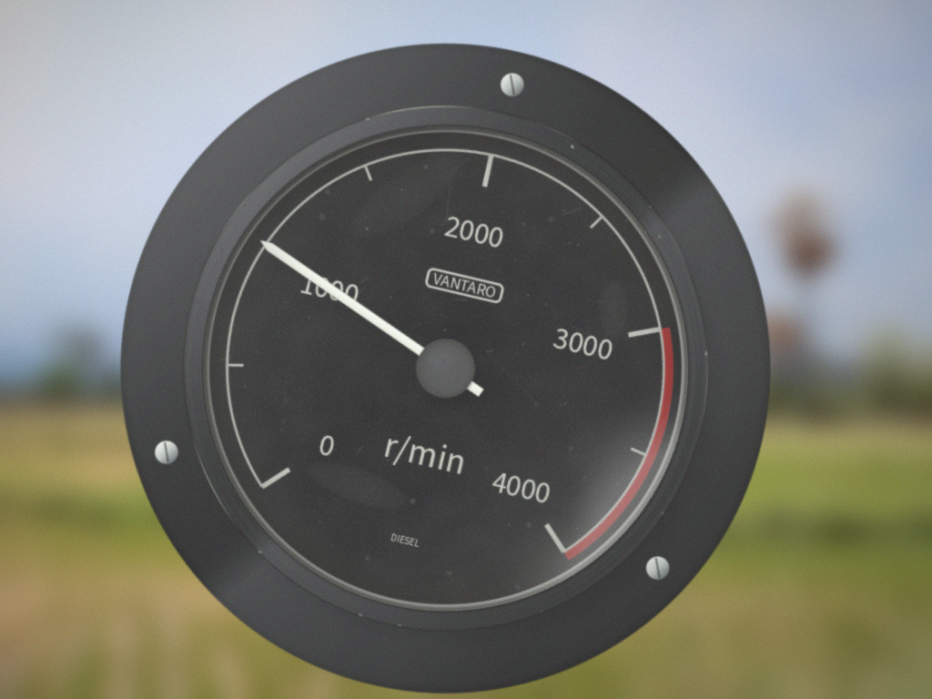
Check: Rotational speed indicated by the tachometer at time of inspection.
1000 rpm
